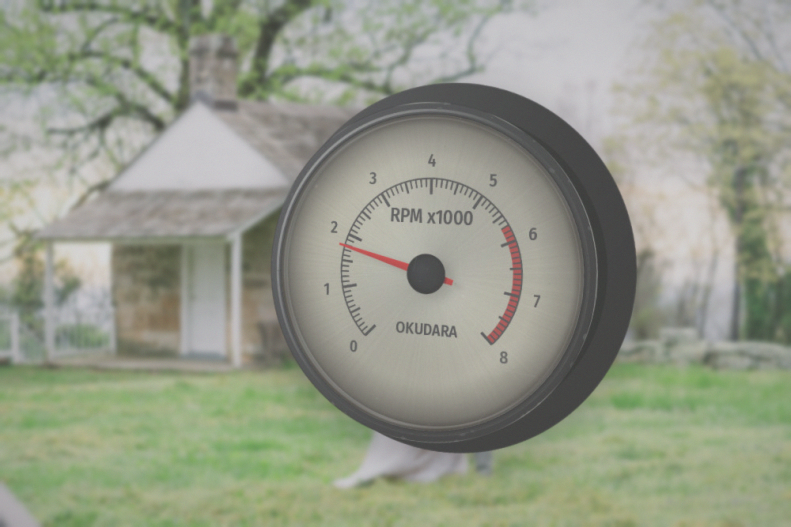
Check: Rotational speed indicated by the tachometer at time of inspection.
1800 rpm
